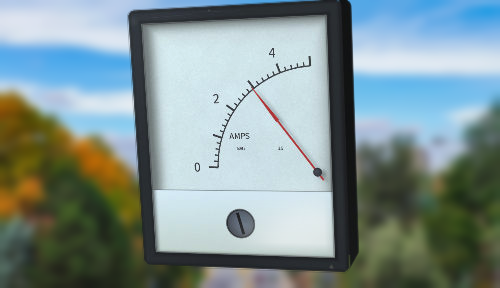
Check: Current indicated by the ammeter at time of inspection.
3 A
